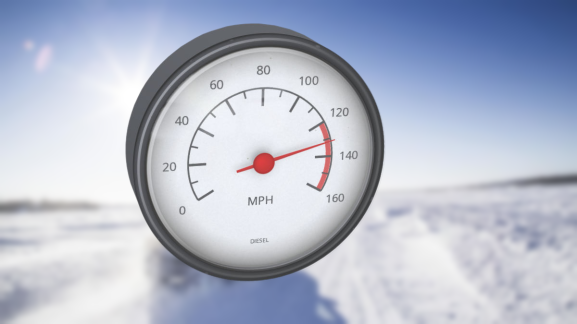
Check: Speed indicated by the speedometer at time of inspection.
130 mph
